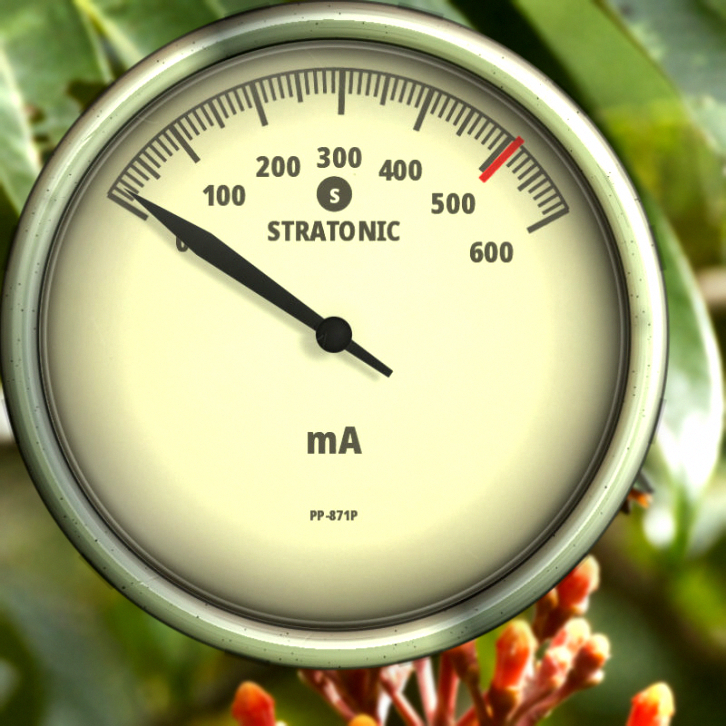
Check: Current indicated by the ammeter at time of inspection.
15 mA
